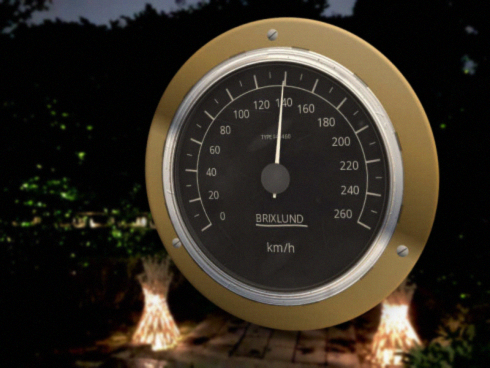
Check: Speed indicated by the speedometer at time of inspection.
140 km/h
